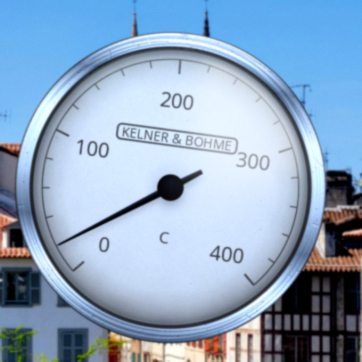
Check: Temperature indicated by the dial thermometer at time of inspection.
20 °C
